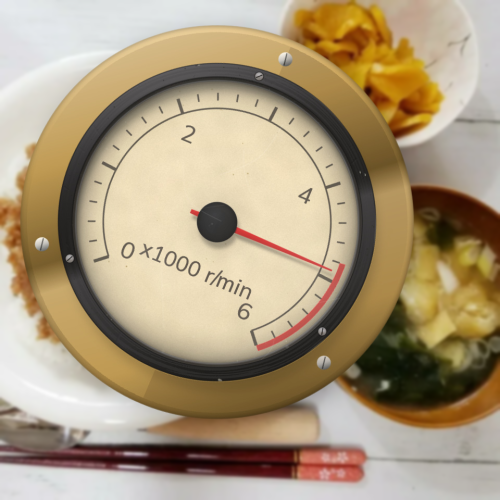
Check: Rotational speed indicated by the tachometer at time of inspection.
4900 rpm
